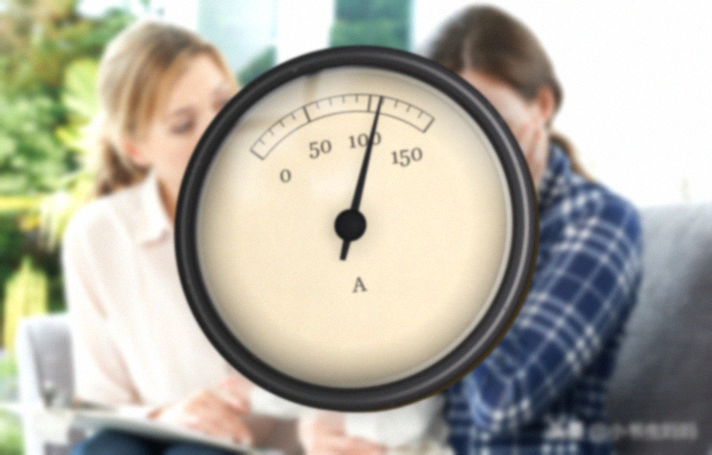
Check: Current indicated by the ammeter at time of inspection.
110 A
